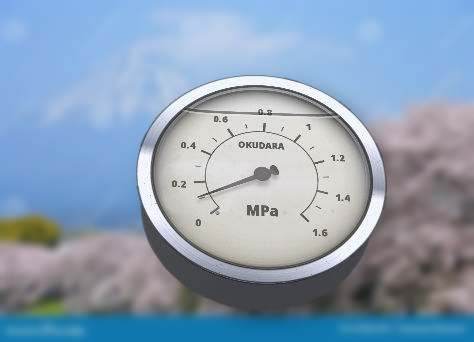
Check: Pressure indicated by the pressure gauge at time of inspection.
0.1 MPa
